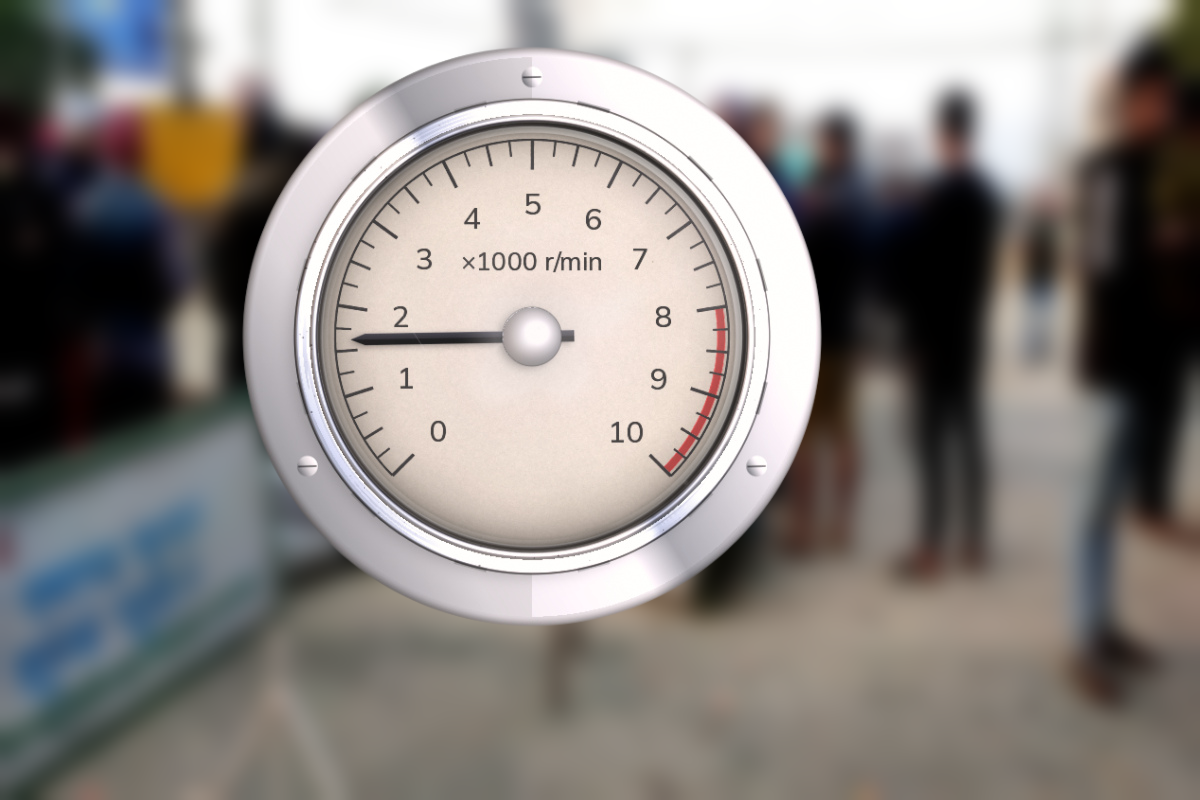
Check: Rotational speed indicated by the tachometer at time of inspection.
1625 rpm
